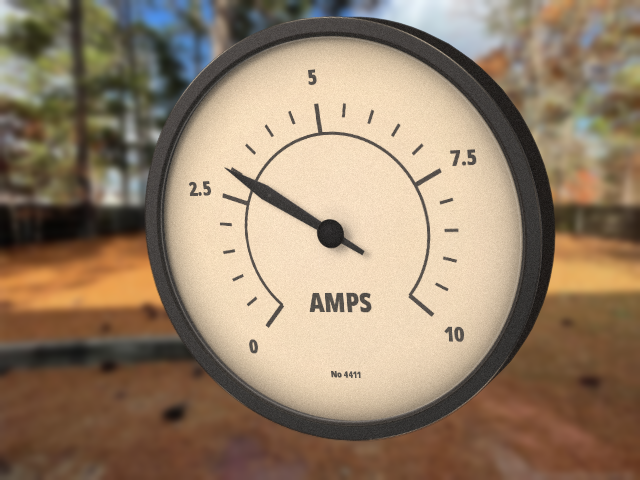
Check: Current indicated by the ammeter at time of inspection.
3 A
